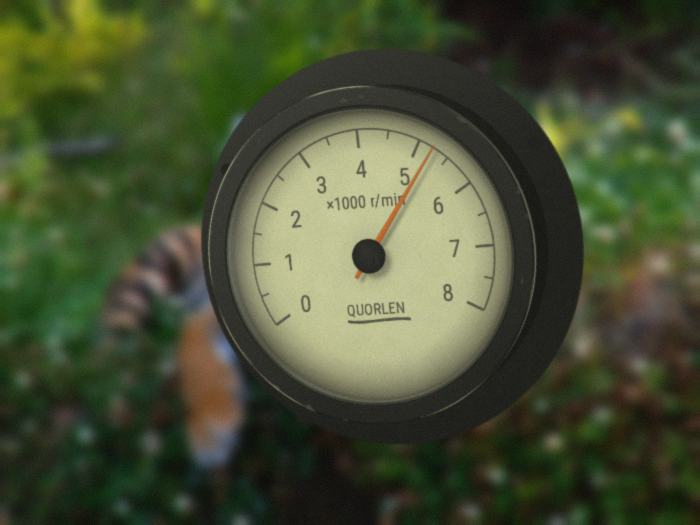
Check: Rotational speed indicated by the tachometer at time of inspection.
5250 rpm
